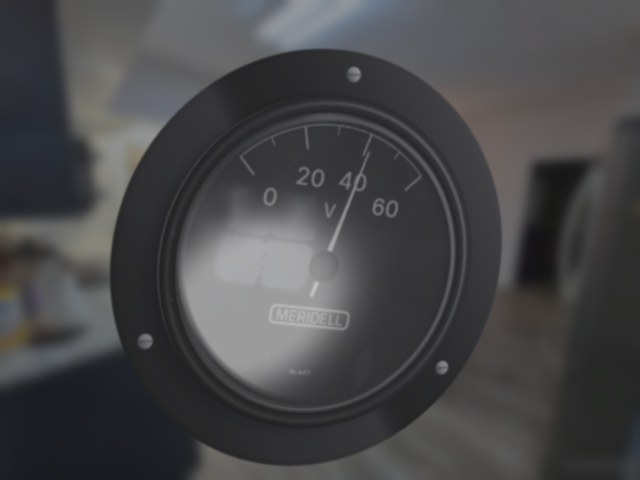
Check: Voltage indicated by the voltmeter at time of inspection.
40 V
